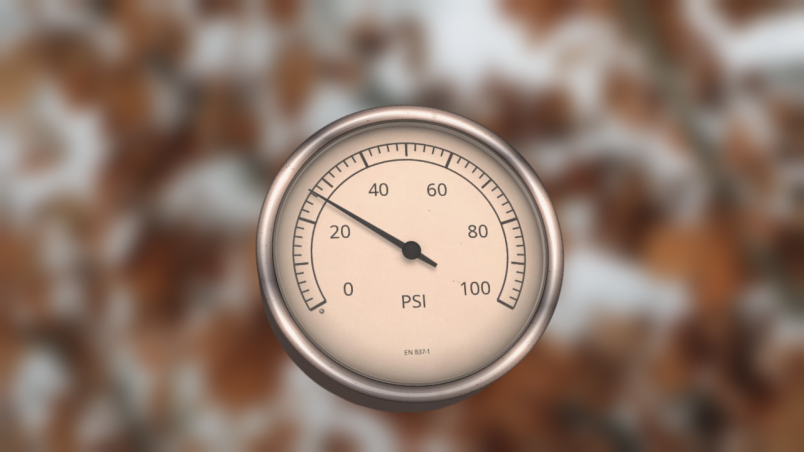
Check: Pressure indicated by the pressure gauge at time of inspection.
26 psi
